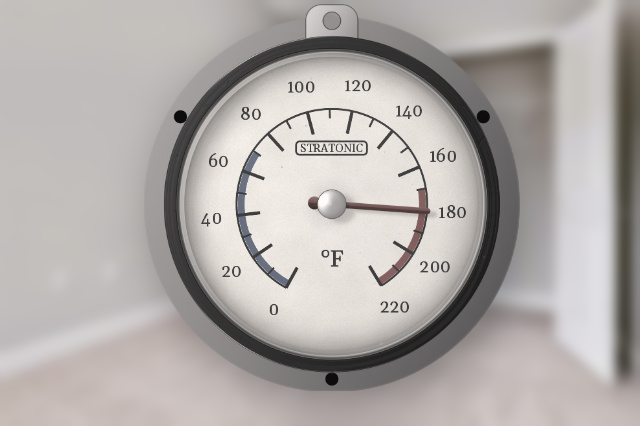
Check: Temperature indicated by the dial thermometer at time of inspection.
180 °F
